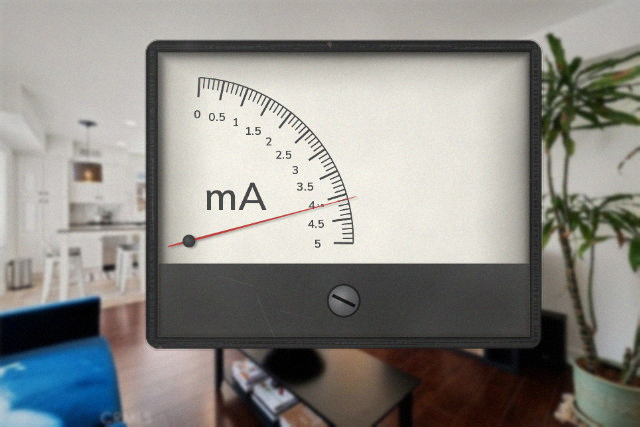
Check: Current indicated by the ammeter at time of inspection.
4.1 mA
